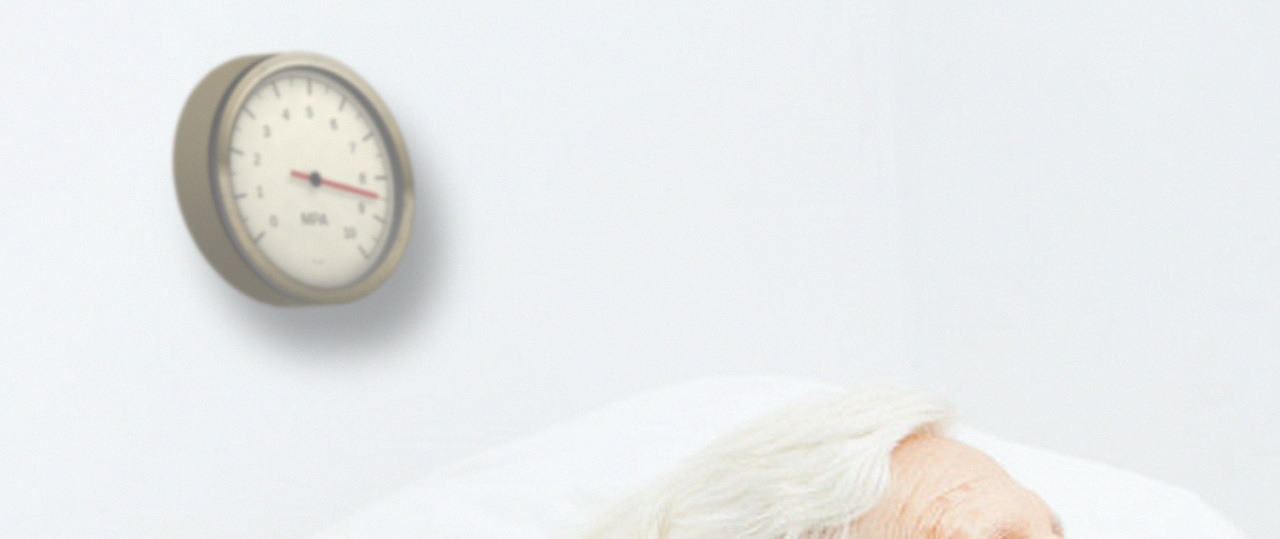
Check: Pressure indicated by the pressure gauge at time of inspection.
8.5 MPa
